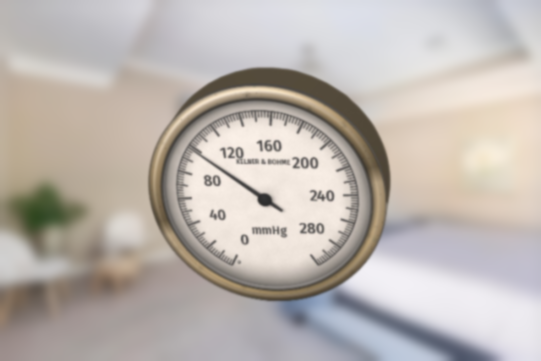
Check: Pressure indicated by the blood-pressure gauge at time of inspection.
100 mmHg
